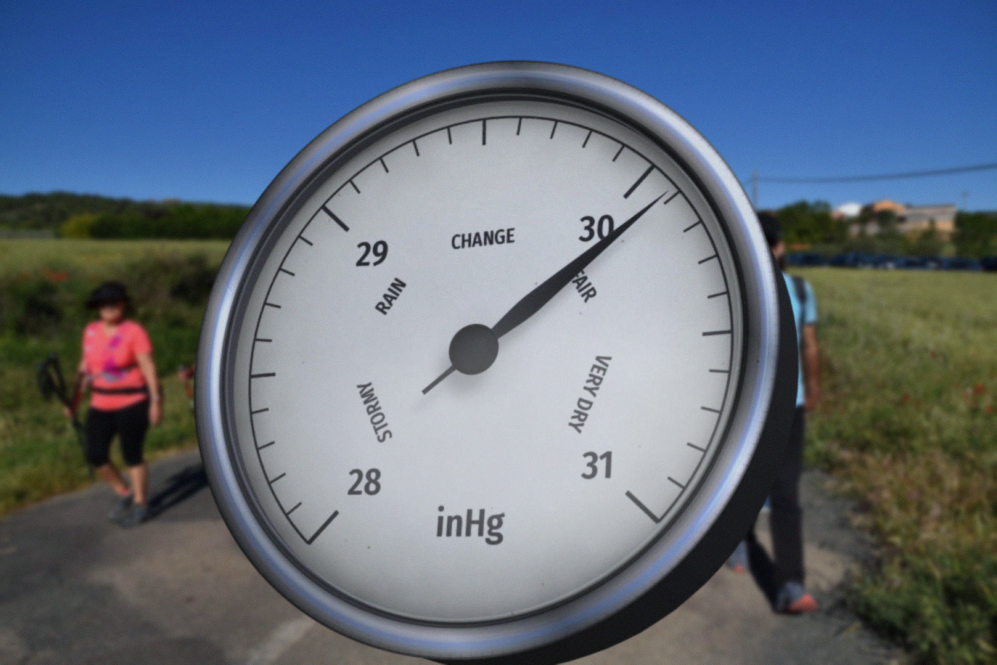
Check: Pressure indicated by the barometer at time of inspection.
30.1 inHg
